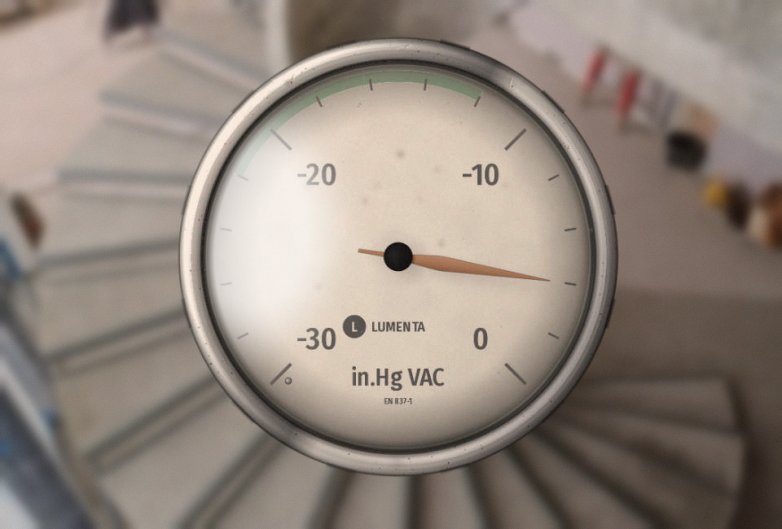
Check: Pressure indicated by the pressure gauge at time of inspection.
-4 inHg
